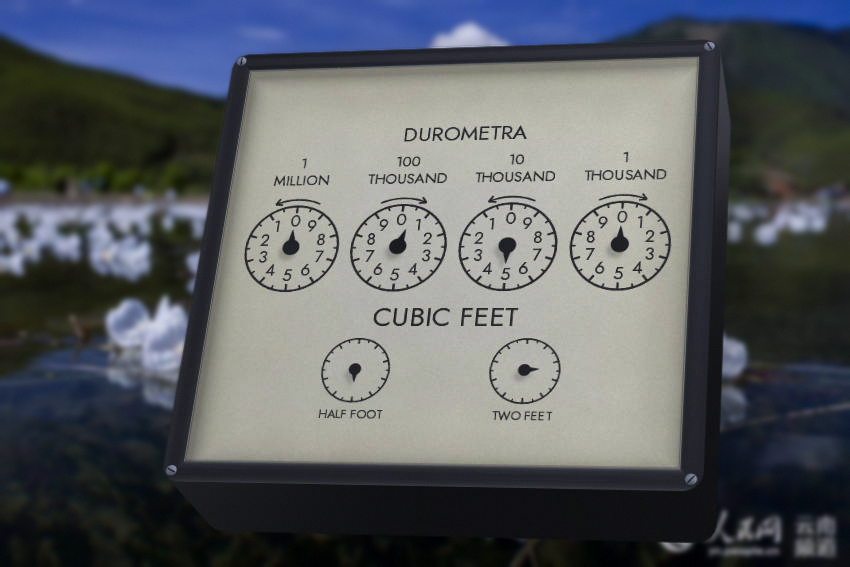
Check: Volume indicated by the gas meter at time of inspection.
5000 ft³
